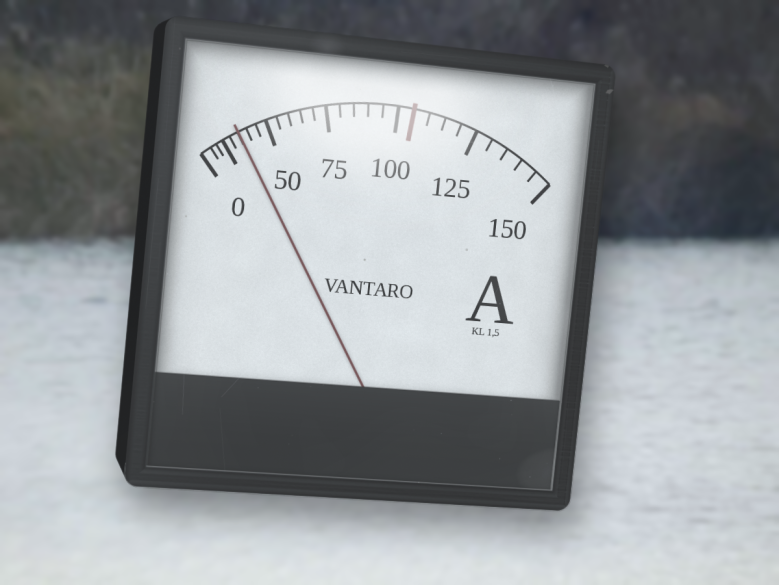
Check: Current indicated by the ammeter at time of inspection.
35 A
